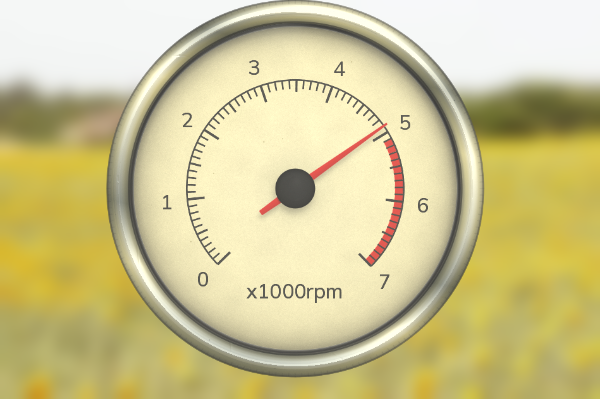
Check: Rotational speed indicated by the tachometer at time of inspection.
4900 rpm
